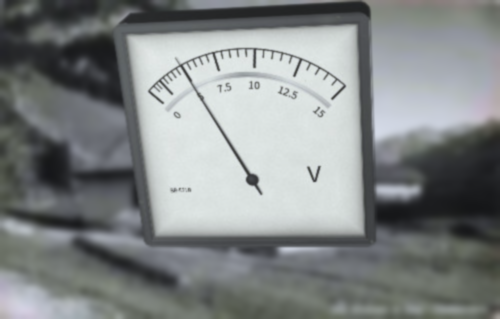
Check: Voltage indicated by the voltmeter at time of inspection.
5 V
